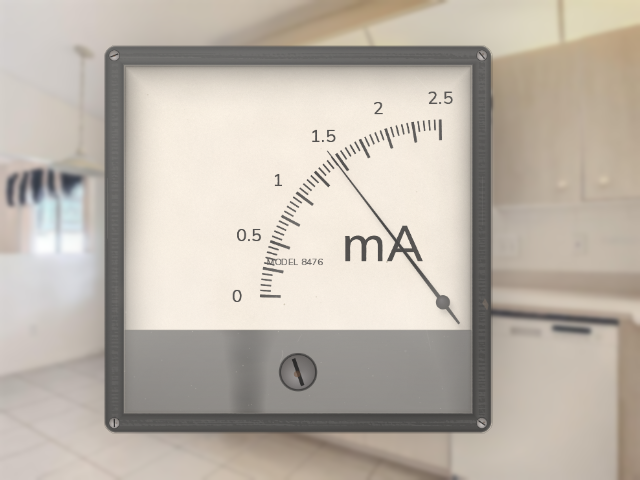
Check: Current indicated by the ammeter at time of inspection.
1.45 mA
